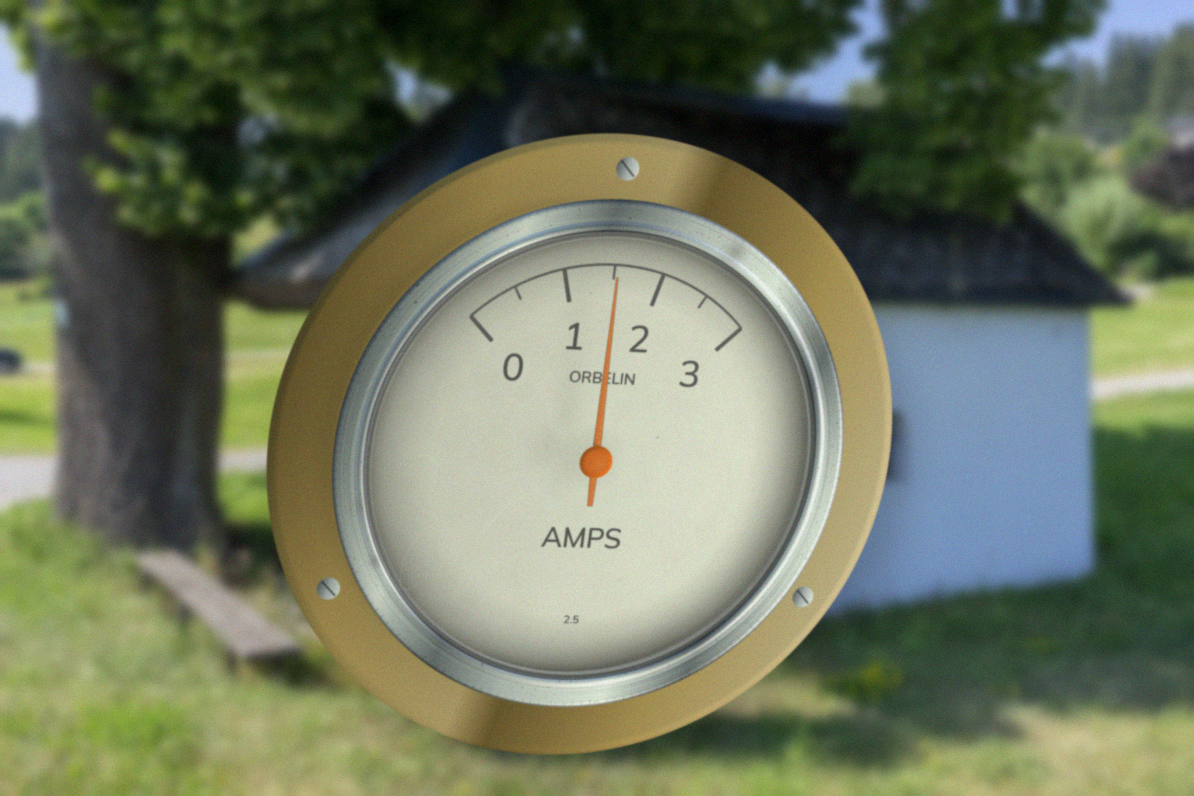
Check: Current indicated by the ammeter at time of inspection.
1.5 A
